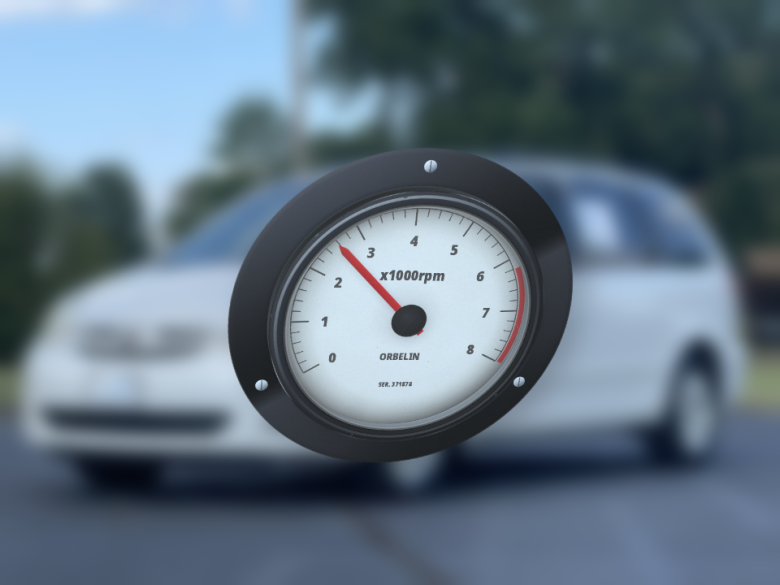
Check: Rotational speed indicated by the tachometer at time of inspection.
2600 rpm
